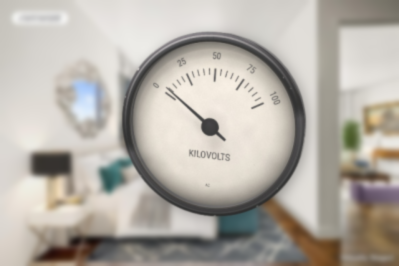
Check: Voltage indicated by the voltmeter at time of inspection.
5 kV
